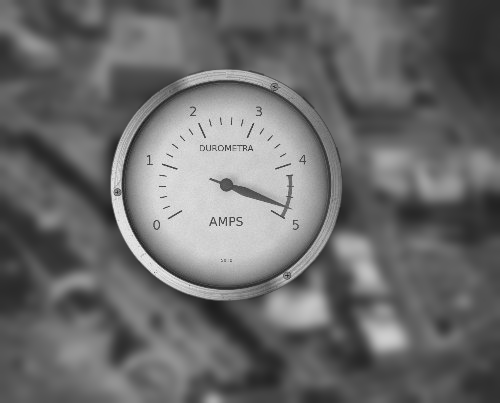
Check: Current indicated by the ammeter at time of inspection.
4.8 A
